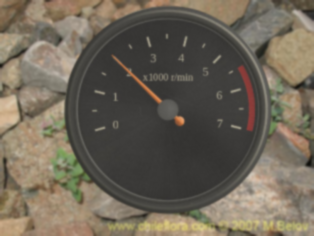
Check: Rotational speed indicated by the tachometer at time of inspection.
2000 rpm
